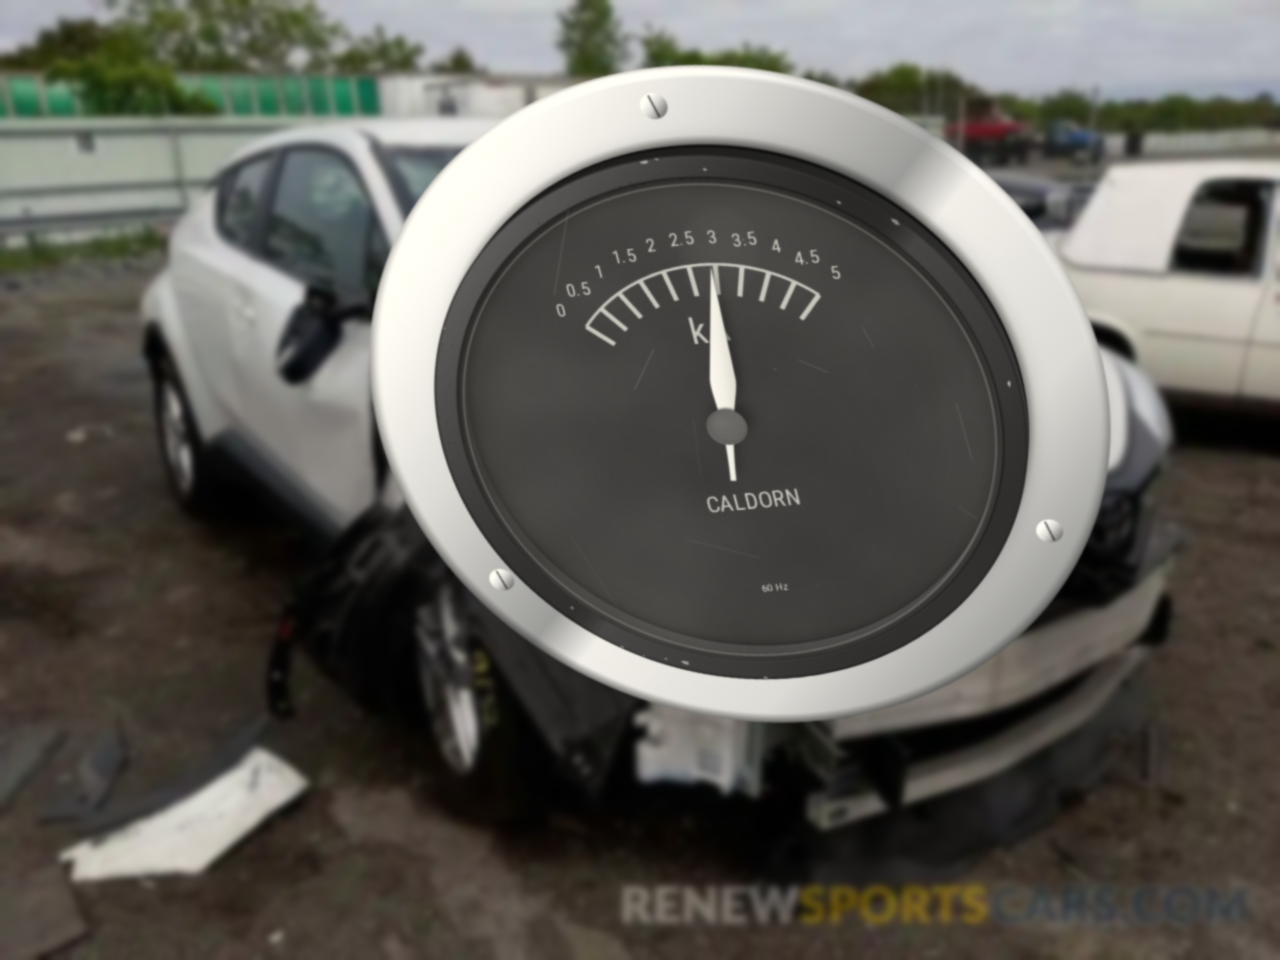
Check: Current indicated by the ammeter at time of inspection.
3 kA
